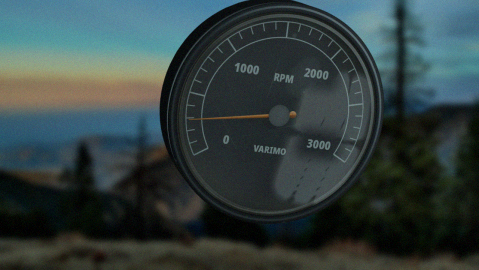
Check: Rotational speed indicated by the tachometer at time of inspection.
300 rpm
